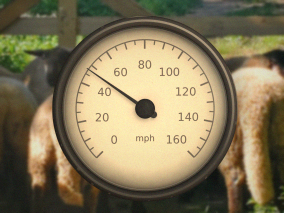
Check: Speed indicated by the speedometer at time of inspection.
47.5 mph
